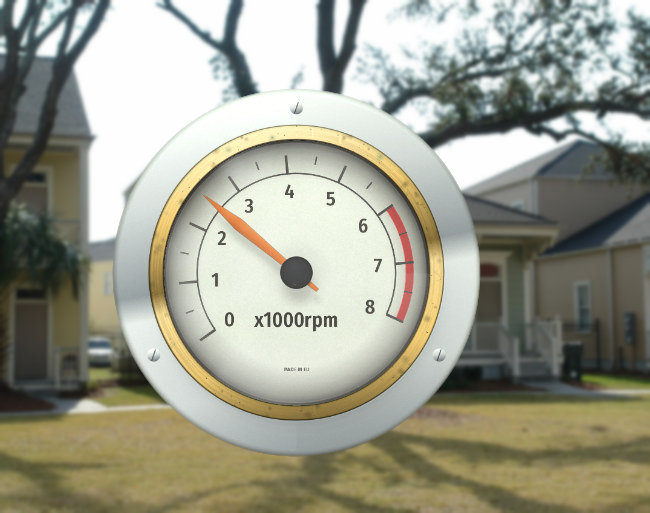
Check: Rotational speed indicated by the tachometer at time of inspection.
2500 rpm
